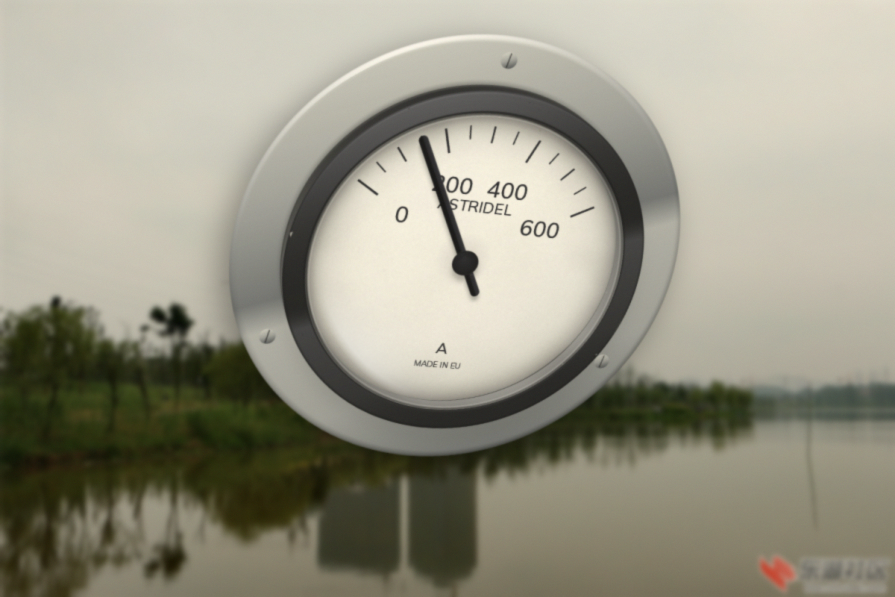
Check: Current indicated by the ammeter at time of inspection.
150 A
